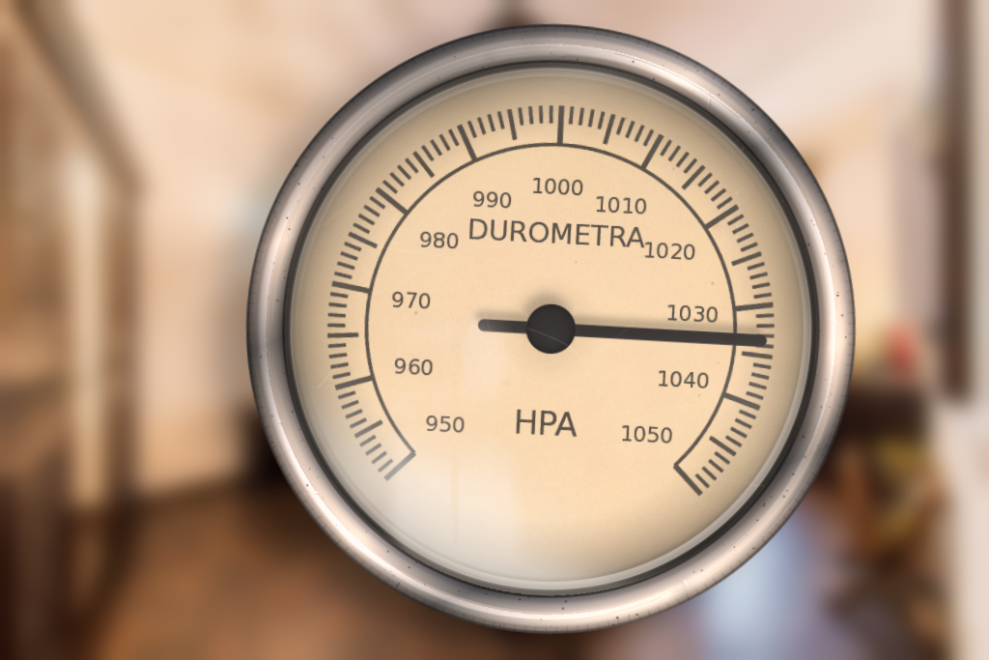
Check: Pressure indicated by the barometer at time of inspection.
1033.5 hPa
